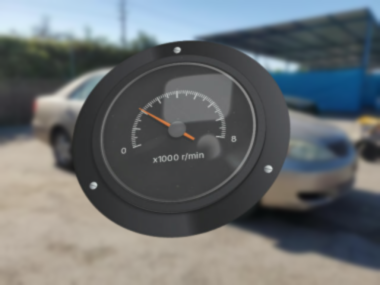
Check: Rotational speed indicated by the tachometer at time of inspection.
2000 rpm
